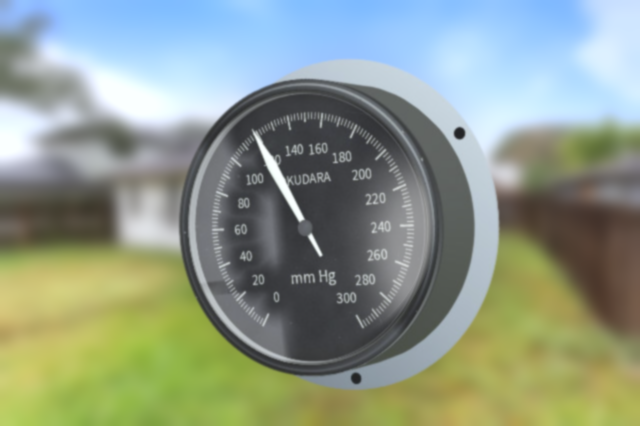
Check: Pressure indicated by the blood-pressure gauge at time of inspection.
120 mmHg
